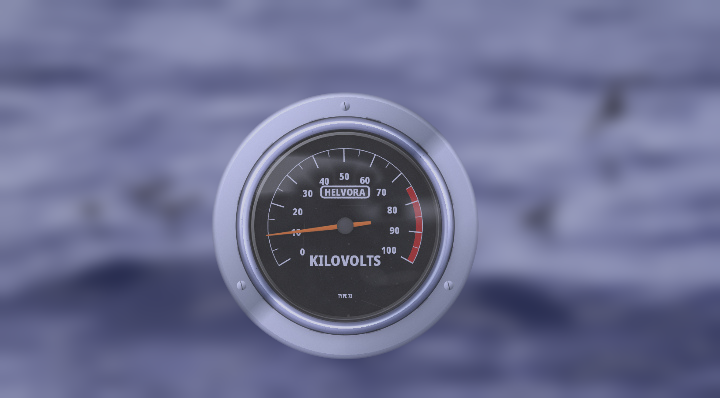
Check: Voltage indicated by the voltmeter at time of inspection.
10 kV
